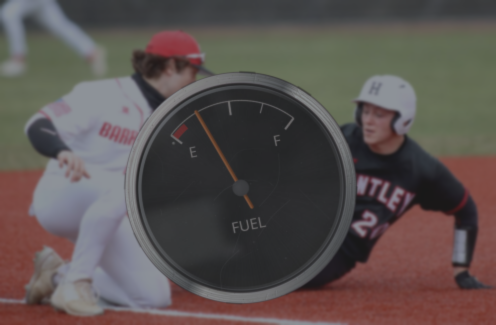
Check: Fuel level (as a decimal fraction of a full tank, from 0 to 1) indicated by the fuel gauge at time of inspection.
0.25
